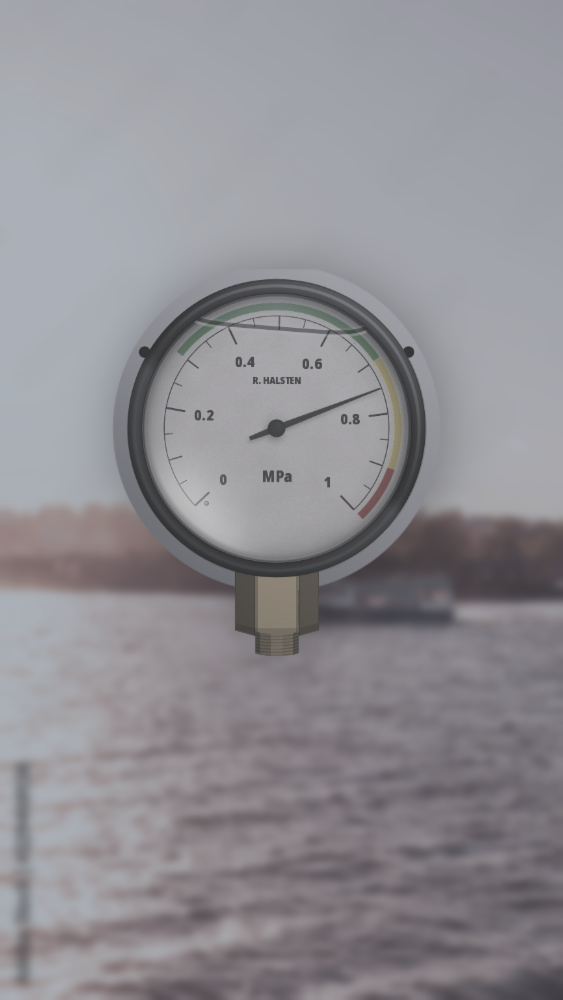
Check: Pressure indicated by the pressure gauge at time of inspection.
0.75 MPa
